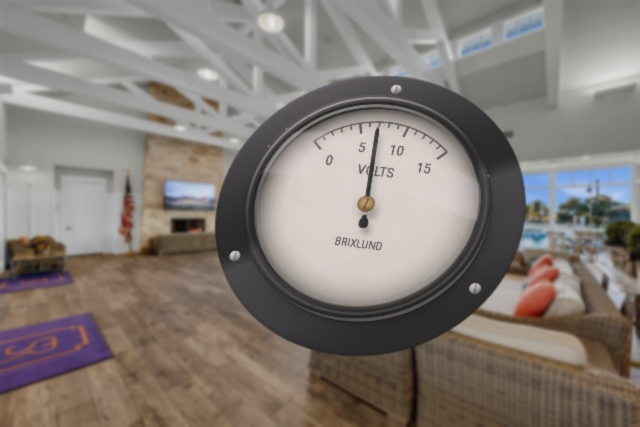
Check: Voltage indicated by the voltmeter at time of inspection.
7 V
